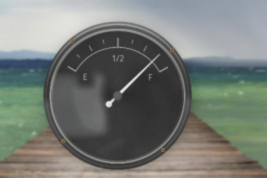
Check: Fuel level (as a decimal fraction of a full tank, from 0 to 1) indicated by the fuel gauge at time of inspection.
0.875
